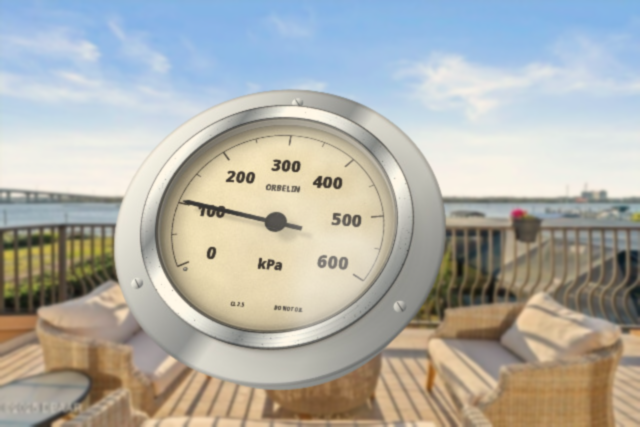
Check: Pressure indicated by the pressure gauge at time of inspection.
100 kPa
